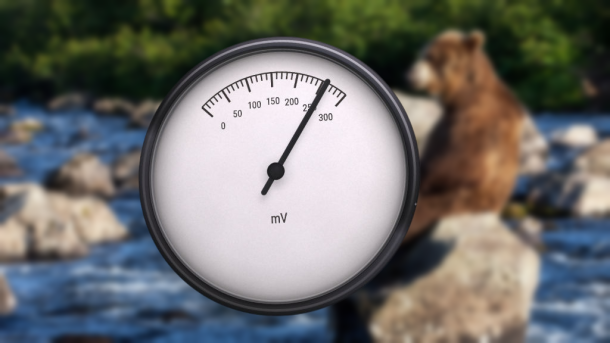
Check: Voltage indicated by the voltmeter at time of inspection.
260 mV
